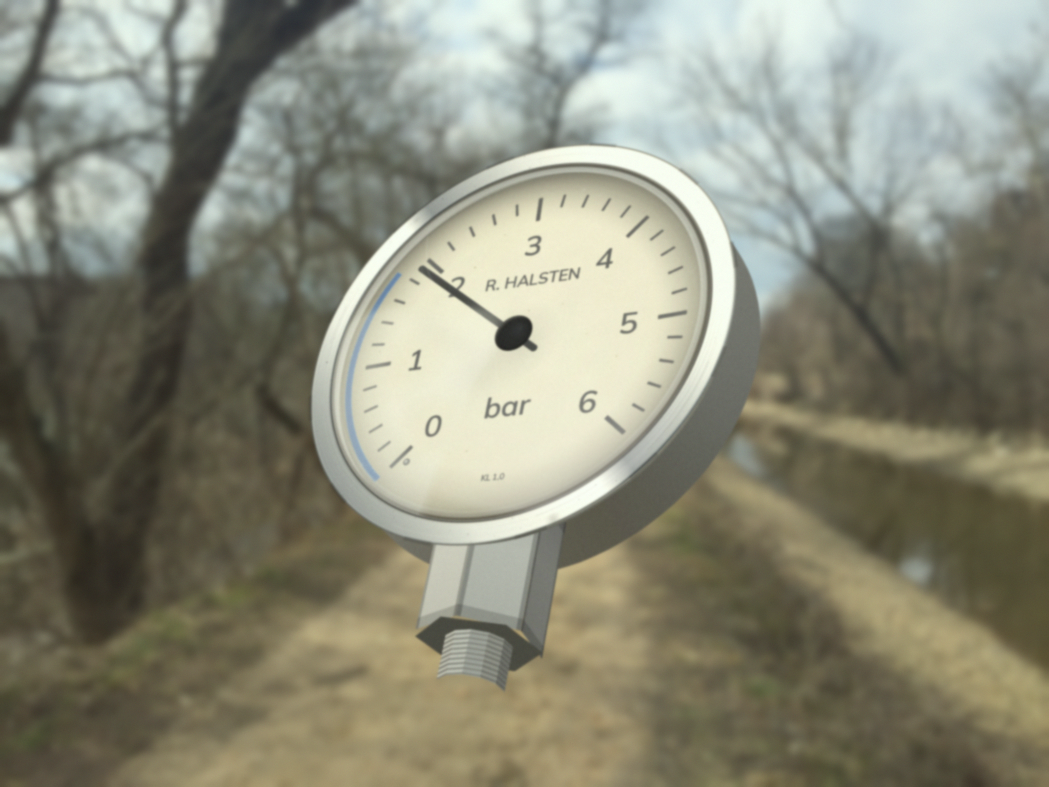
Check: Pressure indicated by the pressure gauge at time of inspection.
1.9 bar
